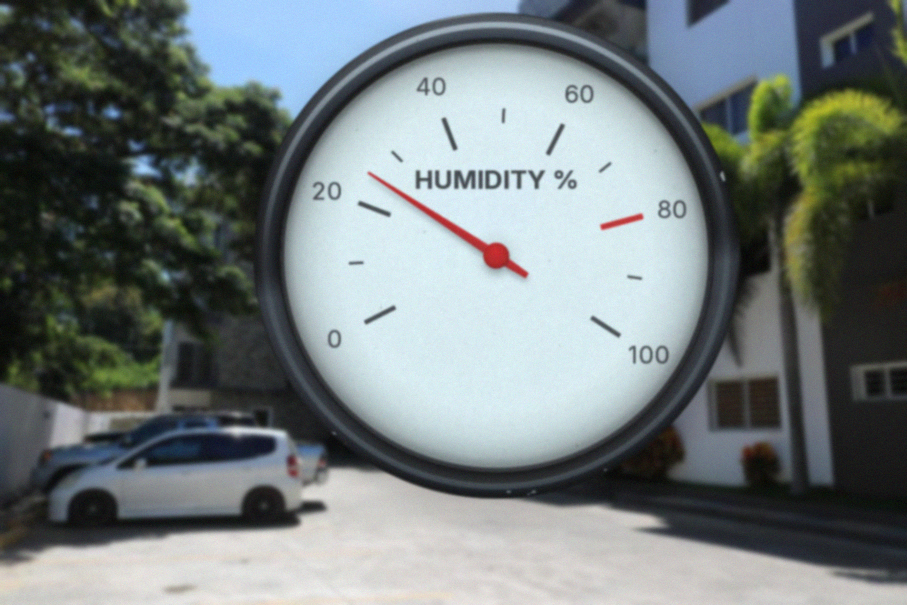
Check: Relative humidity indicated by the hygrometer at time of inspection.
25 %
